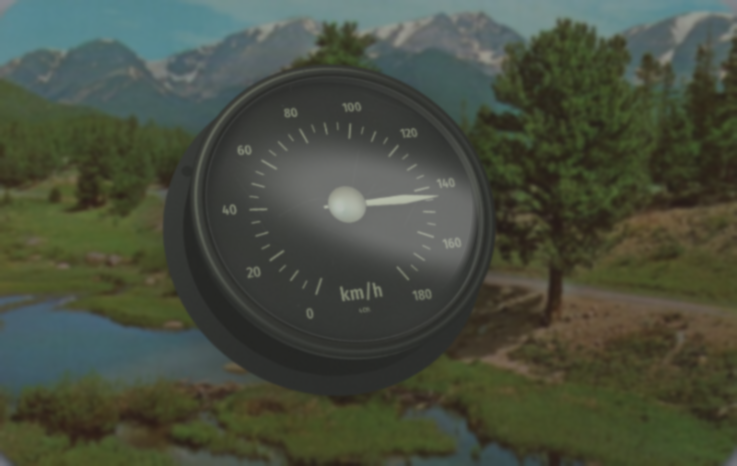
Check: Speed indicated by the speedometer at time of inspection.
145 km/h
